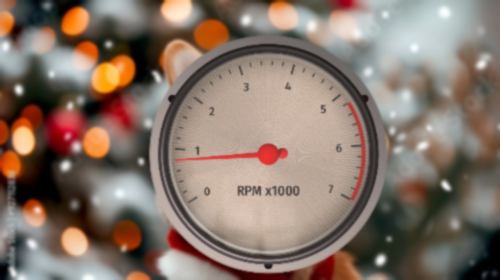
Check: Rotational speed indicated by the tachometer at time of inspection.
800 rpm
